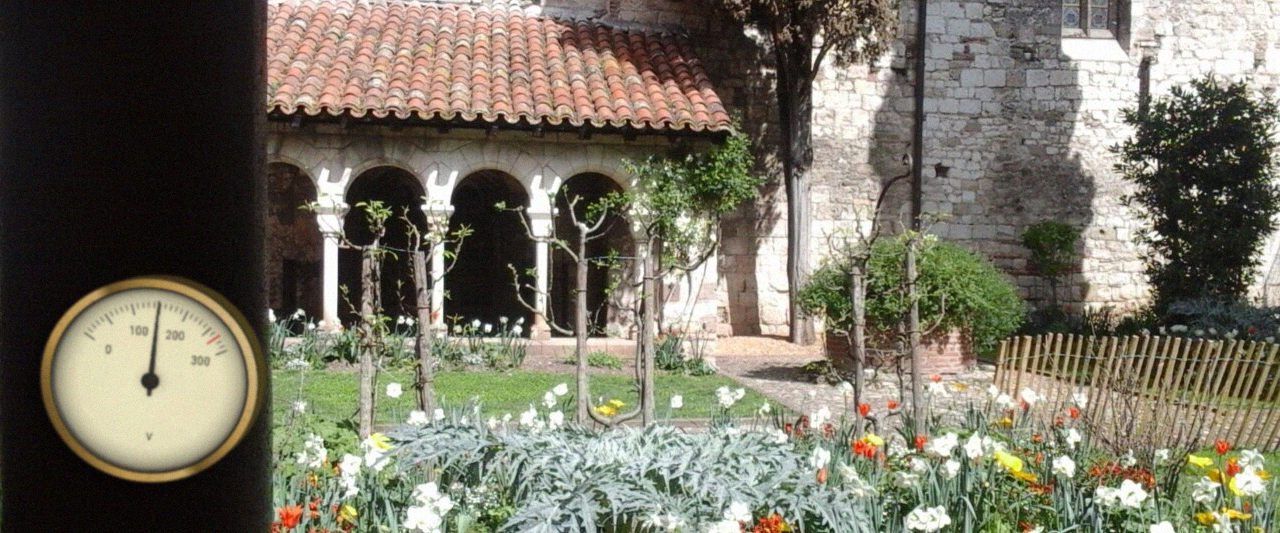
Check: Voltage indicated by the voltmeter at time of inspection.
150 V
